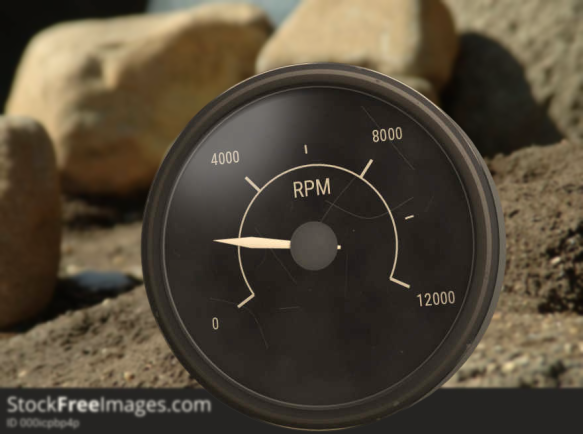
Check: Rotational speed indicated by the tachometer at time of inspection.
2000 rpm
